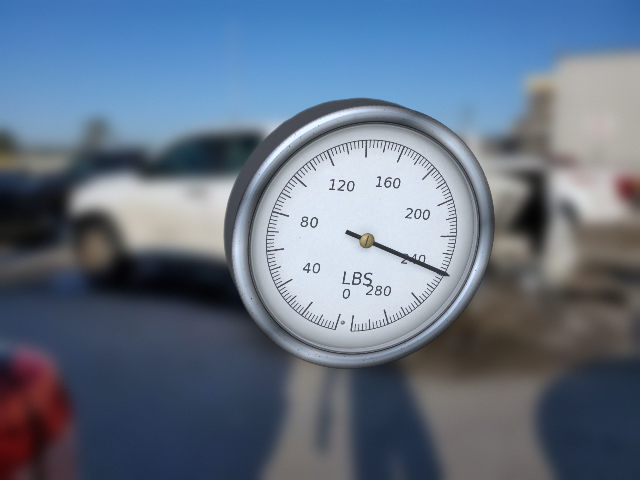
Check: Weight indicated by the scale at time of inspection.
240 lb
